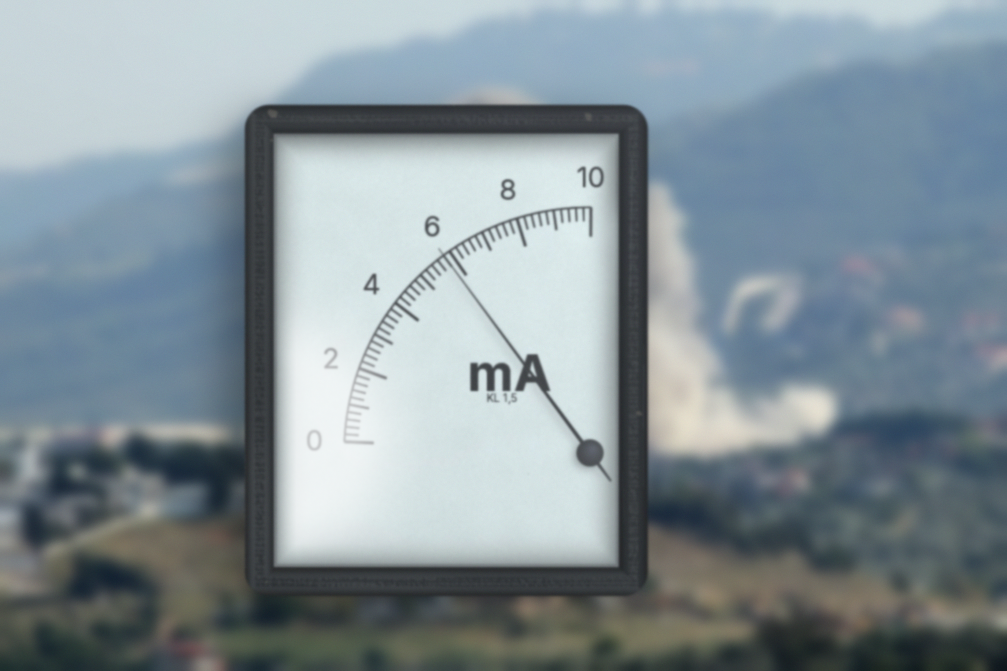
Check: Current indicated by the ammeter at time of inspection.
5.8 mA
